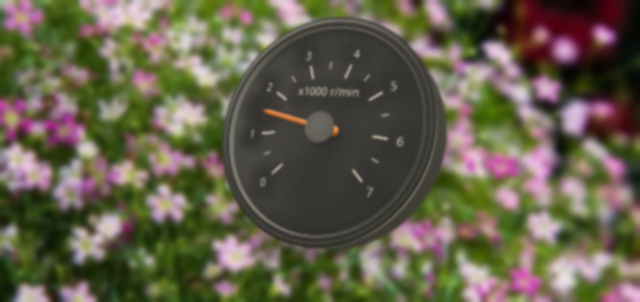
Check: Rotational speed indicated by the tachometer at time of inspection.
1500 rpm
